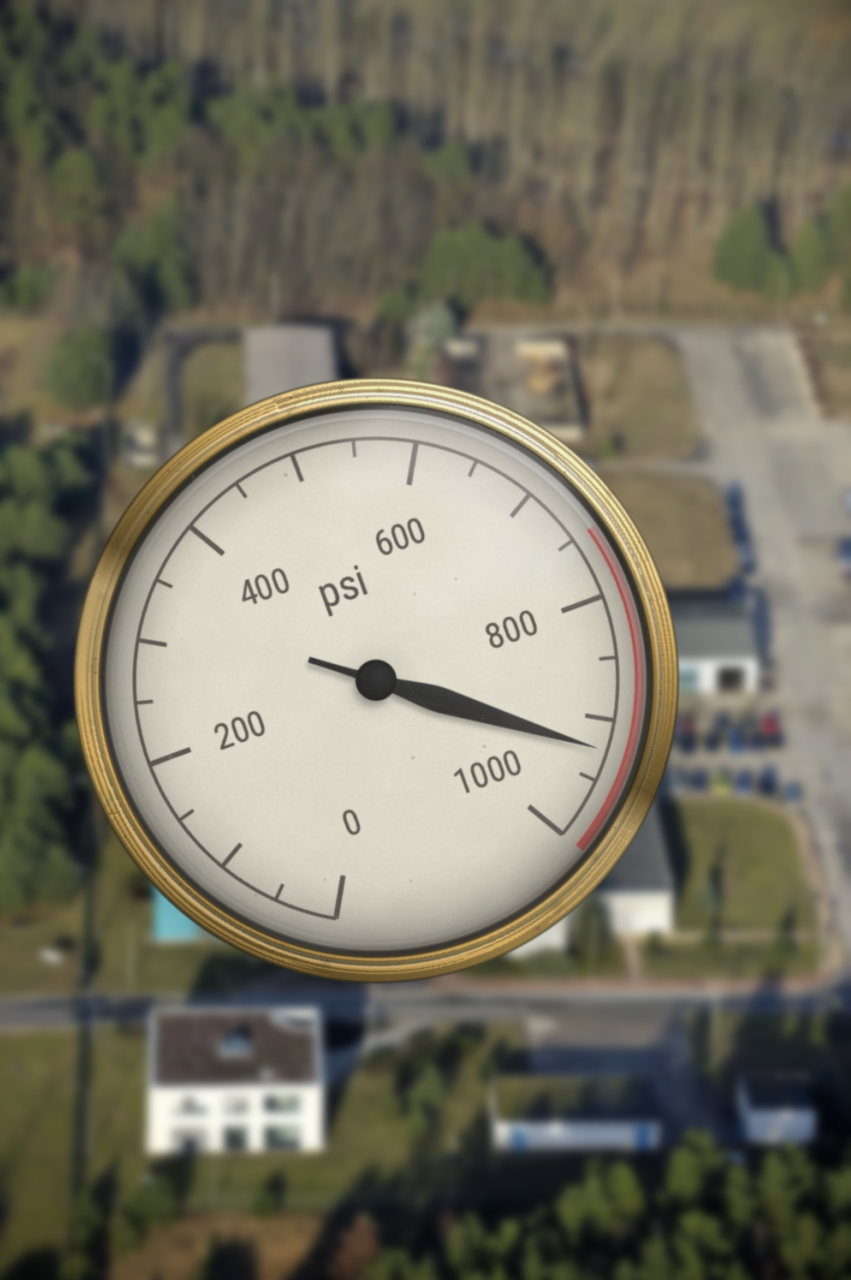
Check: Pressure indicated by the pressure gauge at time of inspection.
925 psi
